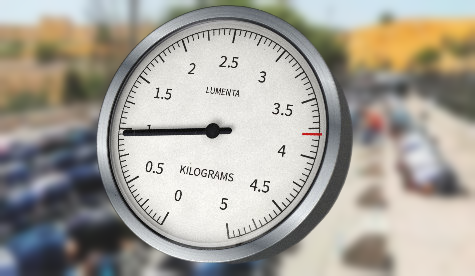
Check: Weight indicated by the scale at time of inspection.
0.95 kg
